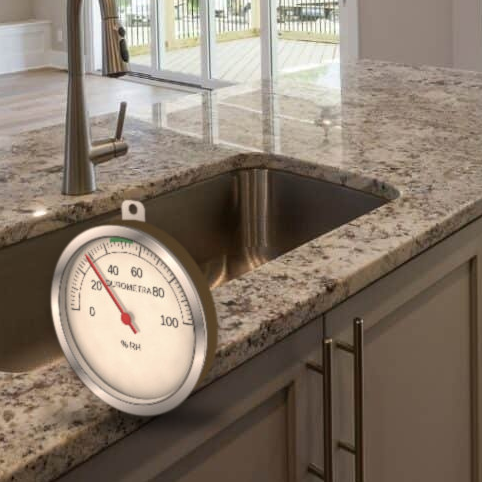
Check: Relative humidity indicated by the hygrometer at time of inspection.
30 %
